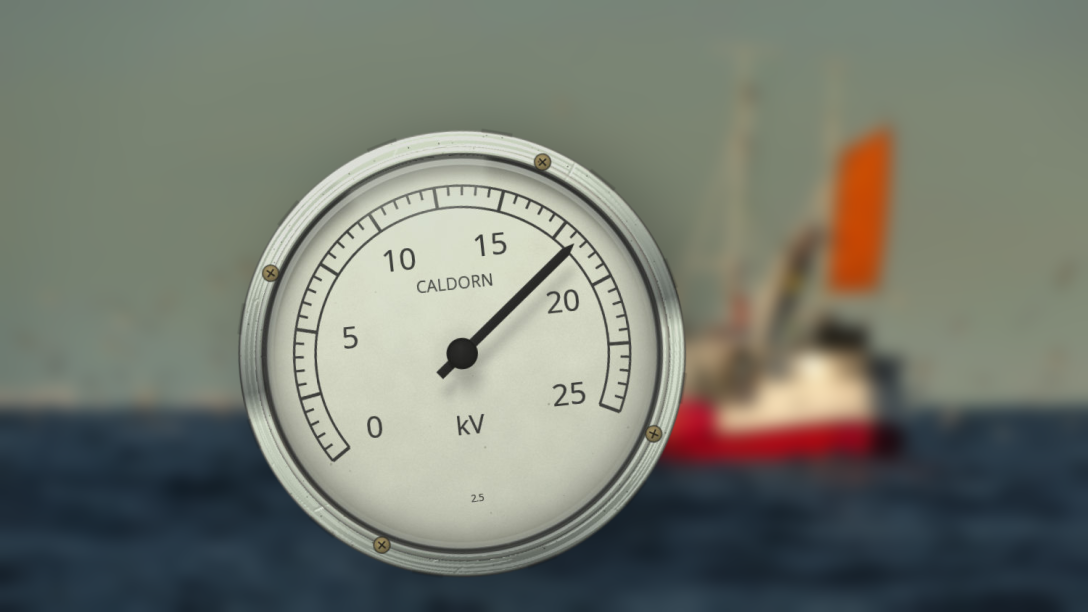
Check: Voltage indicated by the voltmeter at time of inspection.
18.25 kV
